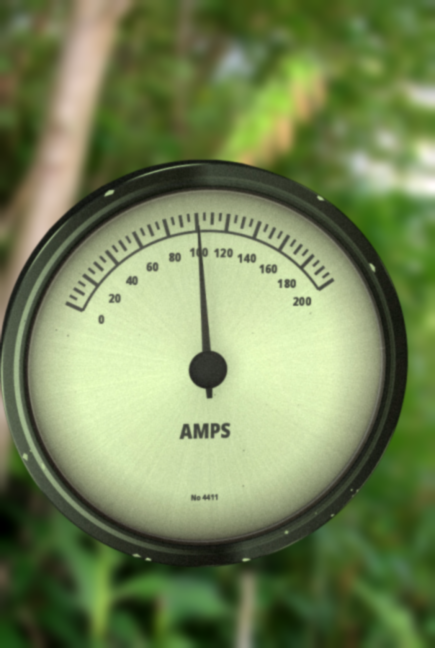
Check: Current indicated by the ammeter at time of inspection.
100 A
